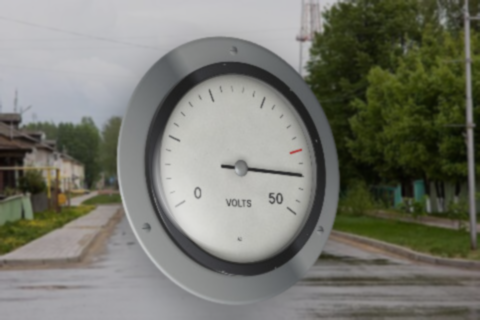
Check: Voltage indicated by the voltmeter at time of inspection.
44 V
